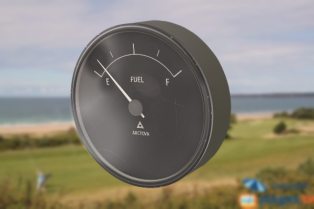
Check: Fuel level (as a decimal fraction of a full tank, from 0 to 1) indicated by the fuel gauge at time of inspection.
0.125
